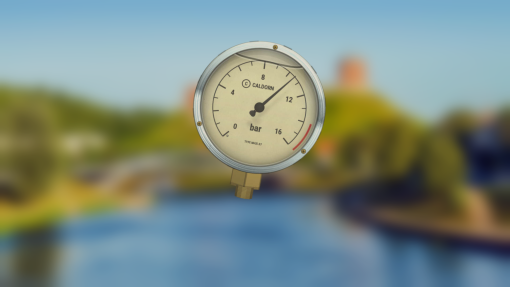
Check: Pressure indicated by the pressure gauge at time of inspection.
10.5 bar
